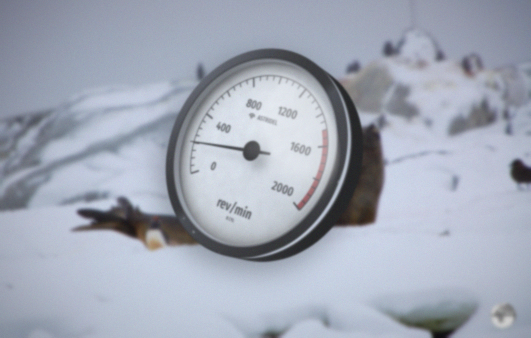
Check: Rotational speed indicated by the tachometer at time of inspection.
200 rpm
